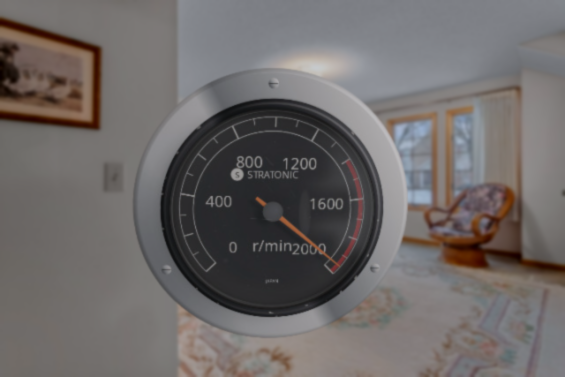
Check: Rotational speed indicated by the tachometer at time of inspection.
1950 rpm
